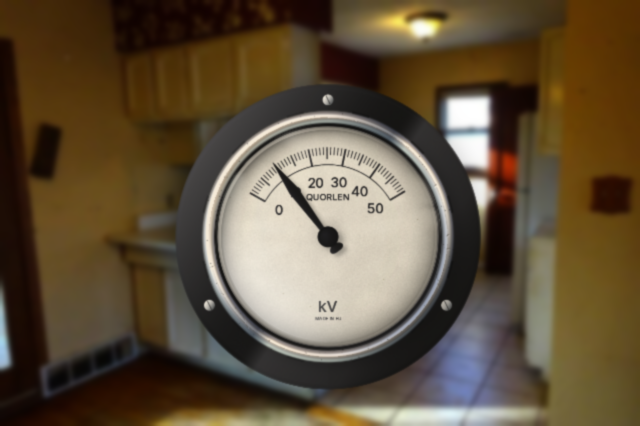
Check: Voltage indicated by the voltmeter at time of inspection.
10 kV
